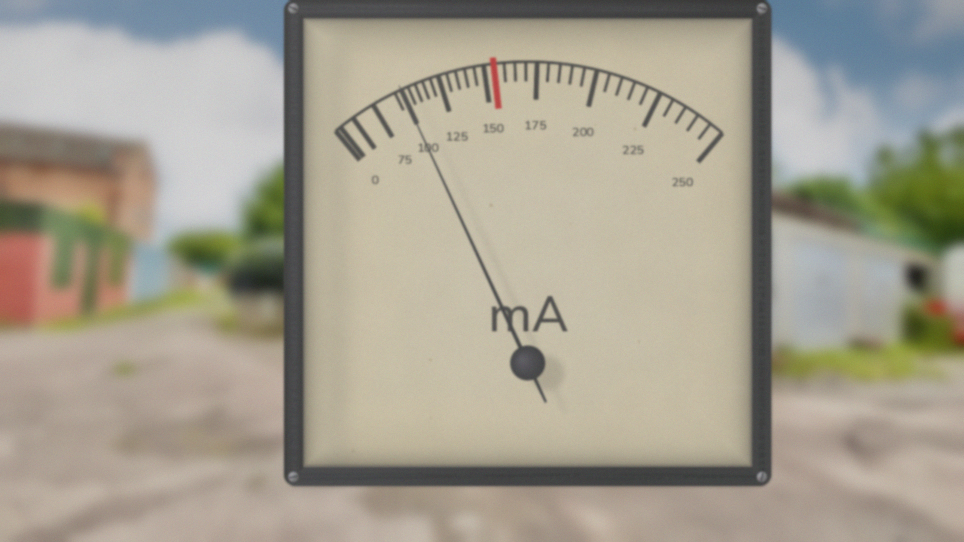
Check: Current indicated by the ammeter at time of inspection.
100 mA
